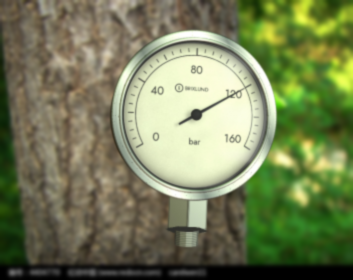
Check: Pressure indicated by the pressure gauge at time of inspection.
120 bar
